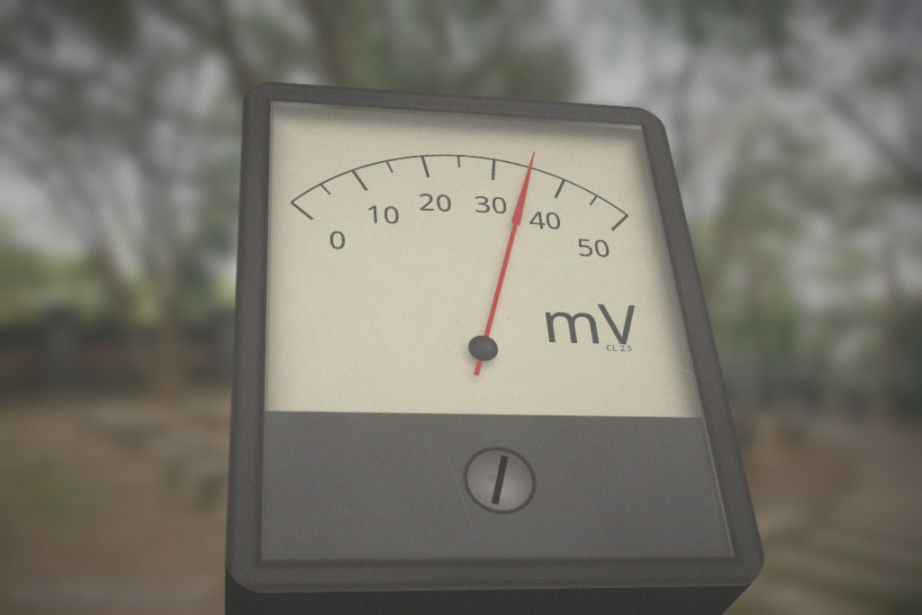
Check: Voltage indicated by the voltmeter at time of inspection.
35 mV
